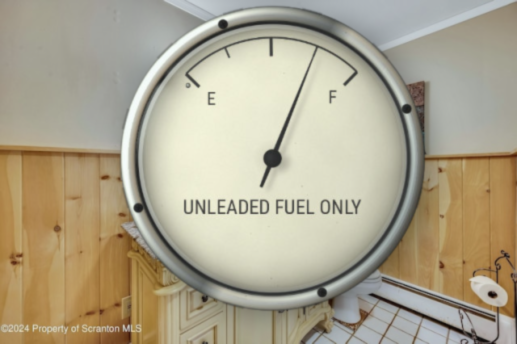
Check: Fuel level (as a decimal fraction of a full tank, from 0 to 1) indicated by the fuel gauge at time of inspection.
0.75
